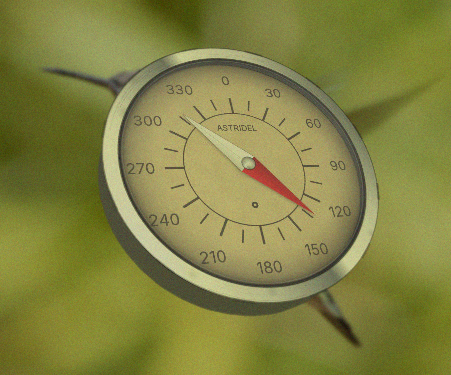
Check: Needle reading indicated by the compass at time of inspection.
135 °
